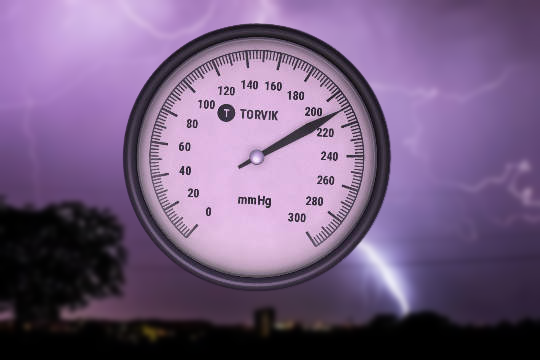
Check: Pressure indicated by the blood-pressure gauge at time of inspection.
210 mmHg
